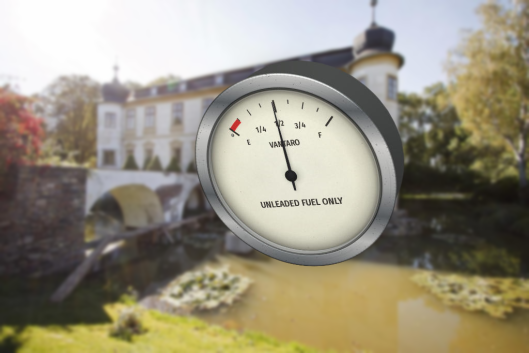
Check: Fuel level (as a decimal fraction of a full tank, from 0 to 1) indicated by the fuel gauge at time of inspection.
0.5
